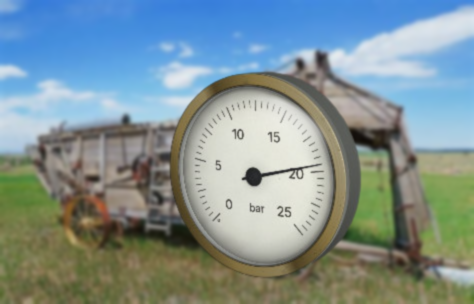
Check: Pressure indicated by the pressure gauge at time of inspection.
19.5 bar
